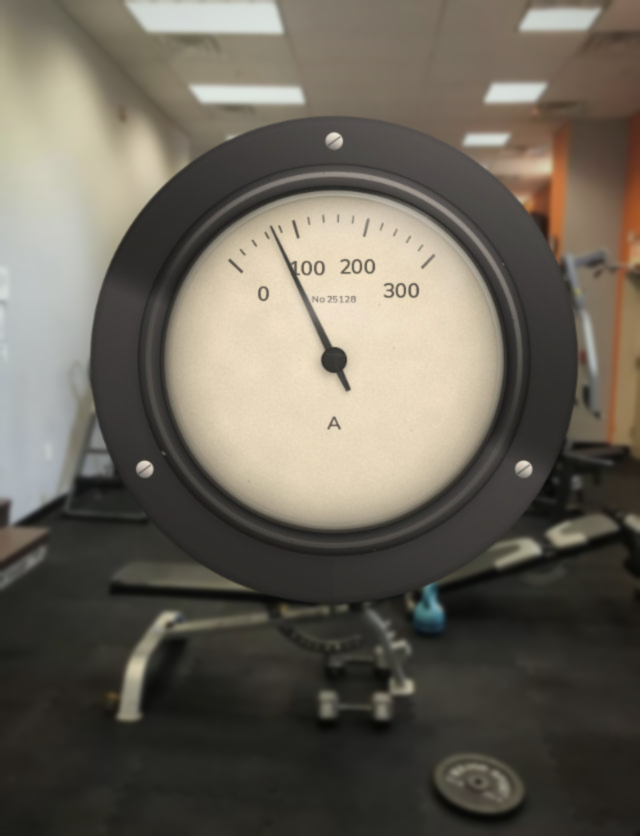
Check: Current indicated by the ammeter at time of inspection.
70 A
